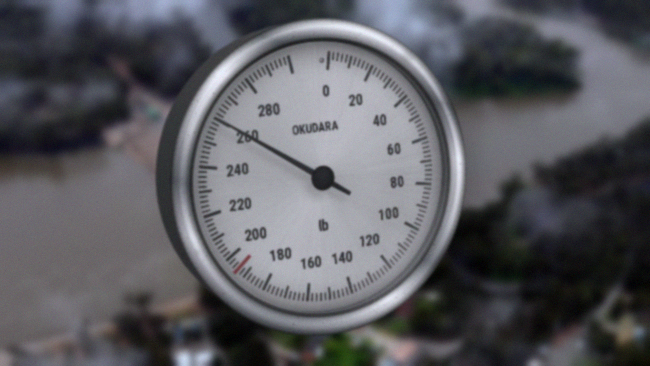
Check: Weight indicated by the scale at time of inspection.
260 lb
